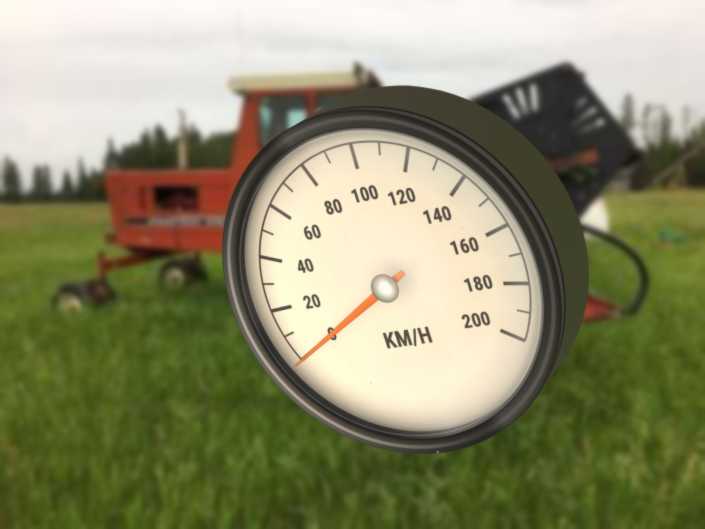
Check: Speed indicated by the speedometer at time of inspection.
0 km/h
